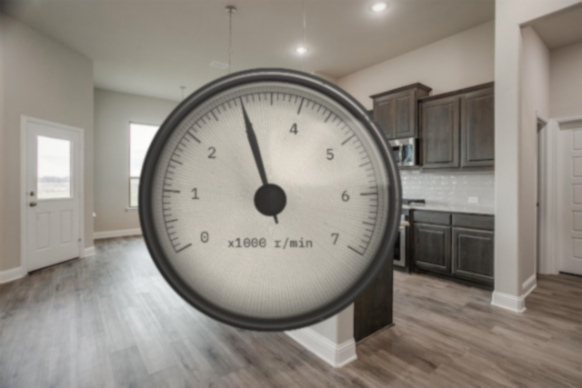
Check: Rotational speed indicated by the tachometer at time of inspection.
3000 rpm
